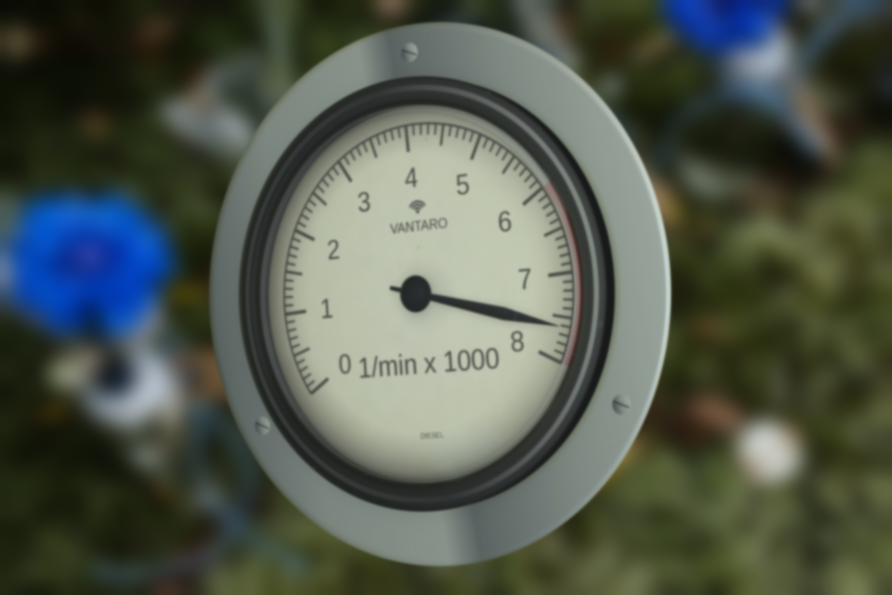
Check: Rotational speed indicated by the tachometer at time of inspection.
7600 rpm
